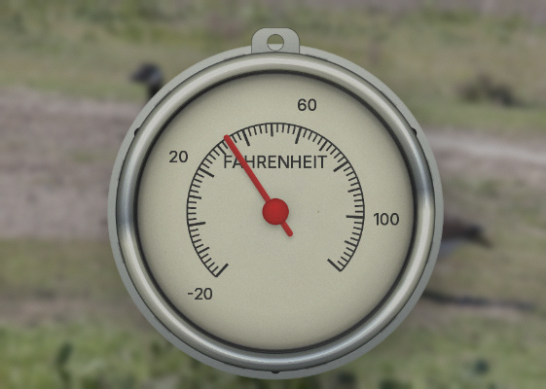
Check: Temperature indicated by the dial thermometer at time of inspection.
34 °F
